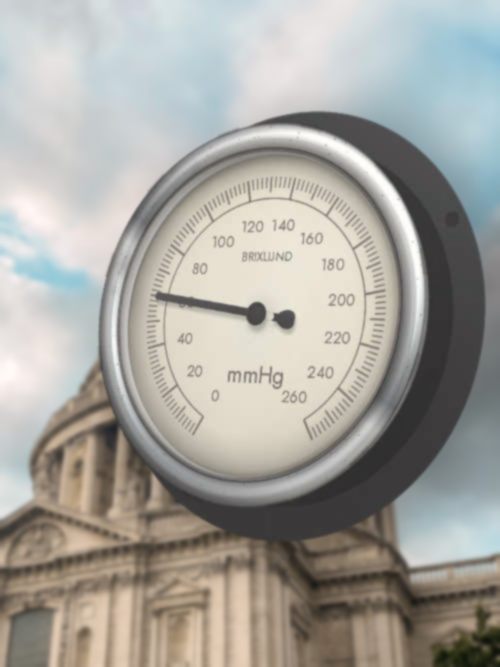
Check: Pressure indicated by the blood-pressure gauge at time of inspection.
60 mmHg
